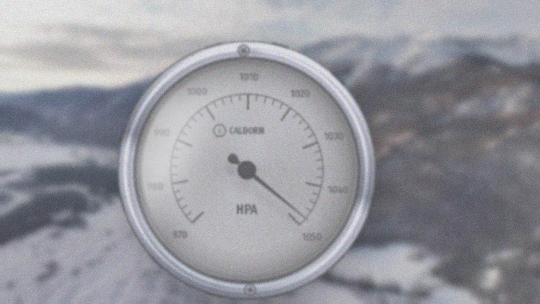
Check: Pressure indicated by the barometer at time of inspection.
1048 hPa
